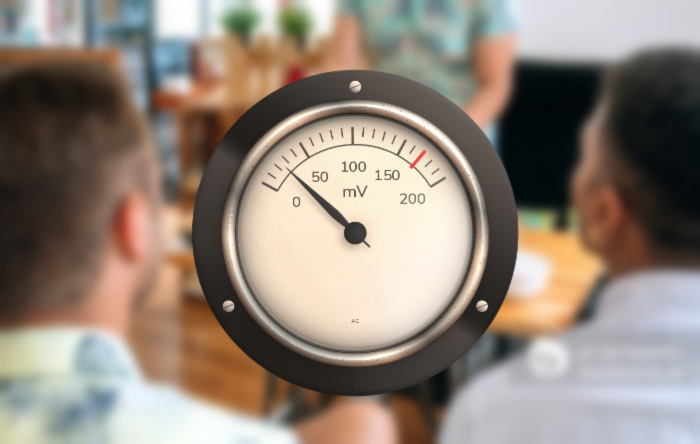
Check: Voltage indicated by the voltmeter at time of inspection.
25 mV
